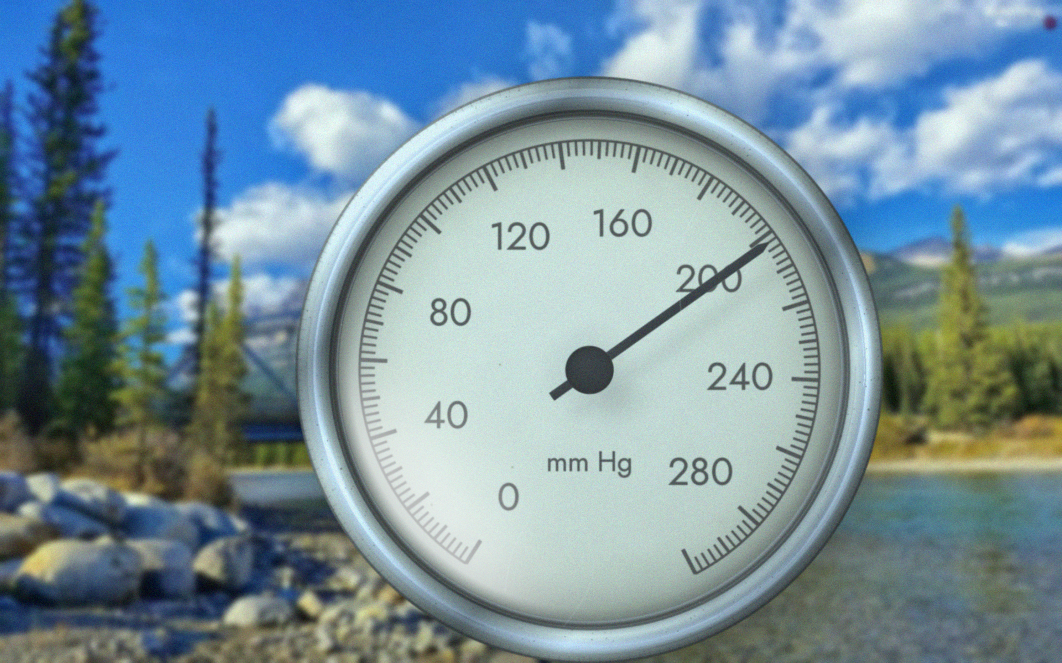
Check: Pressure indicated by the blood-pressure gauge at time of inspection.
202 mmHg
